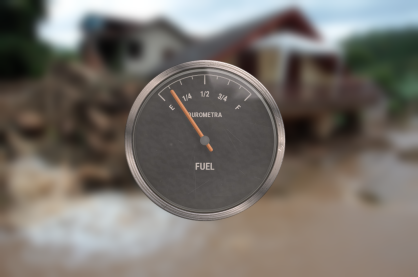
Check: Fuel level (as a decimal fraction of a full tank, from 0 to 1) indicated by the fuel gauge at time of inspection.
0.125
